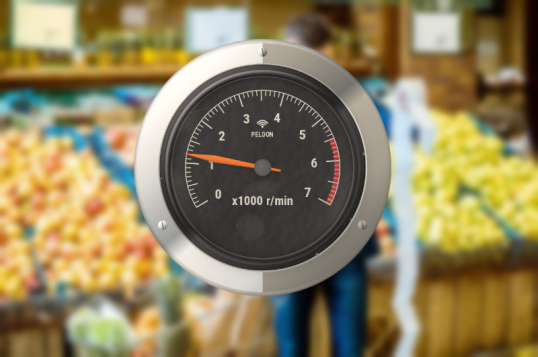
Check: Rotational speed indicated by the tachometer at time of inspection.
1200 rpm
